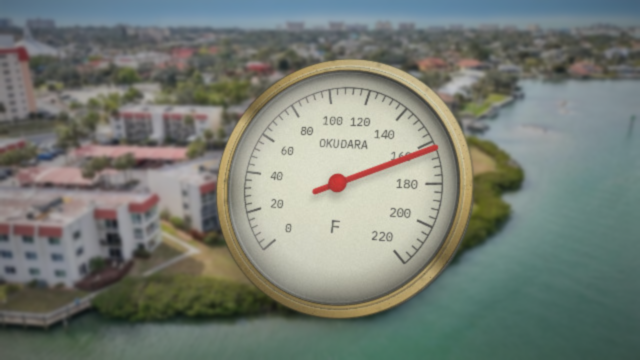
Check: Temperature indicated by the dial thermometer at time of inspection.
164 °F
